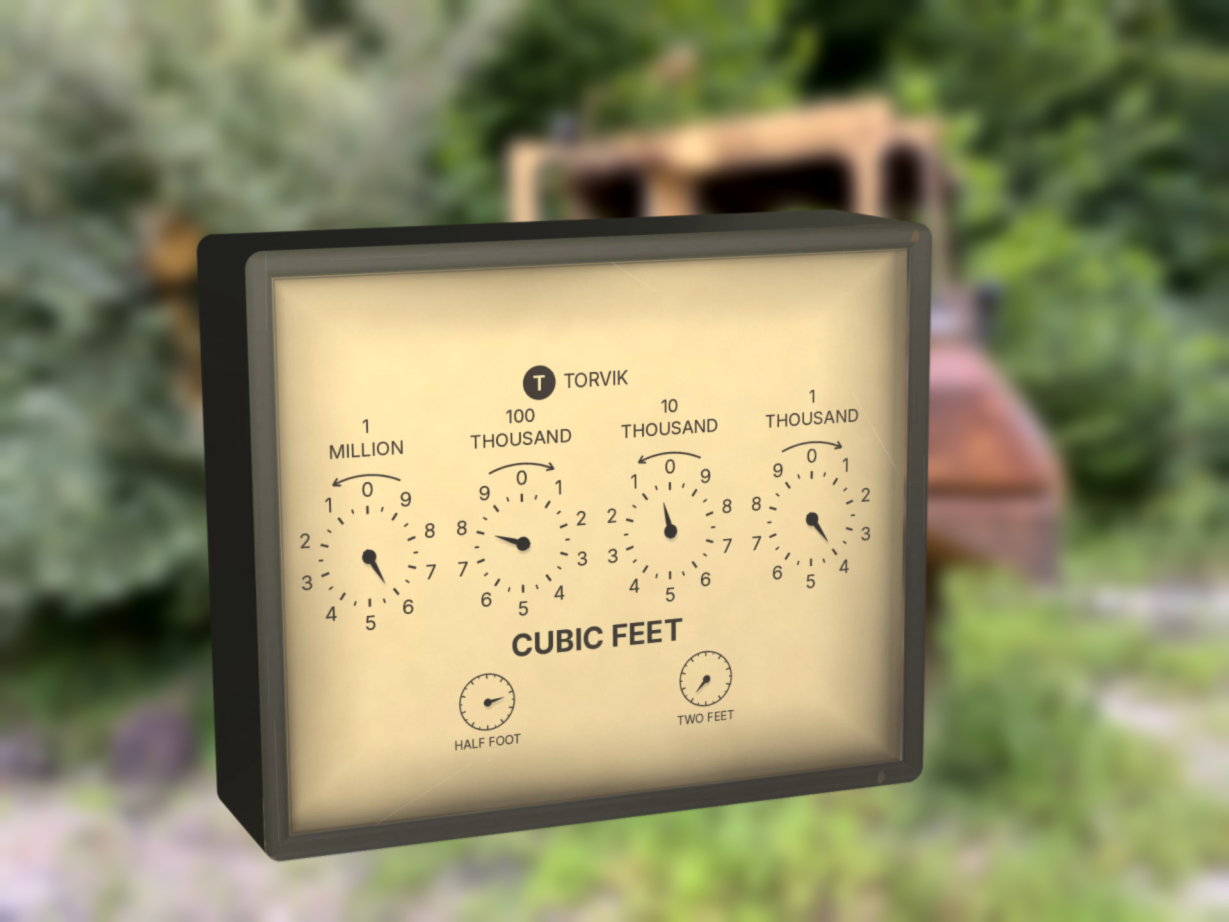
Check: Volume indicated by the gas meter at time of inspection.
580400 ft³
